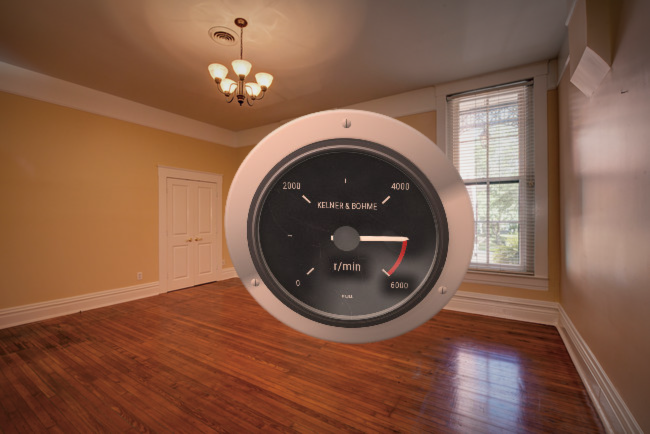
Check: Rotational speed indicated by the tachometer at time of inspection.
5000 rpm
